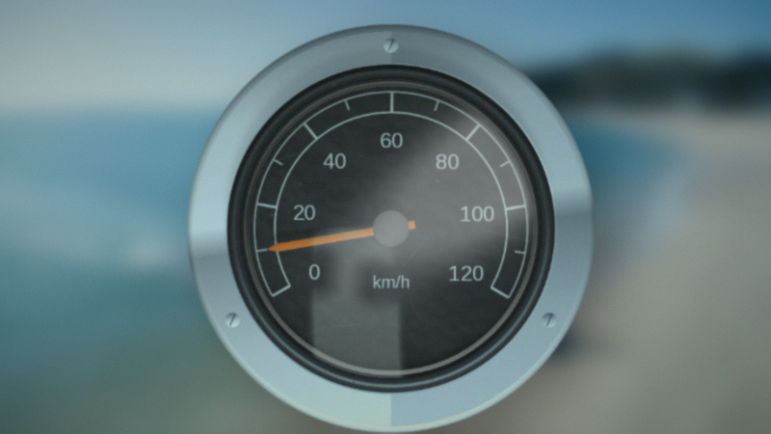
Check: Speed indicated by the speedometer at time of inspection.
10 km/h
